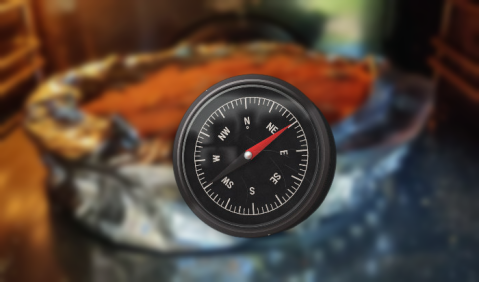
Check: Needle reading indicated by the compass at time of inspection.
60 °
